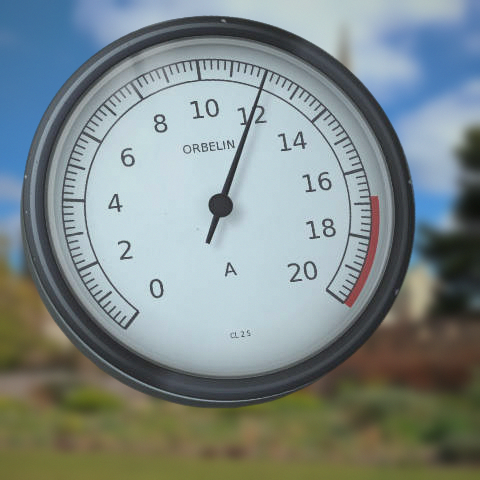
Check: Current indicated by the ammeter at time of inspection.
12 A
